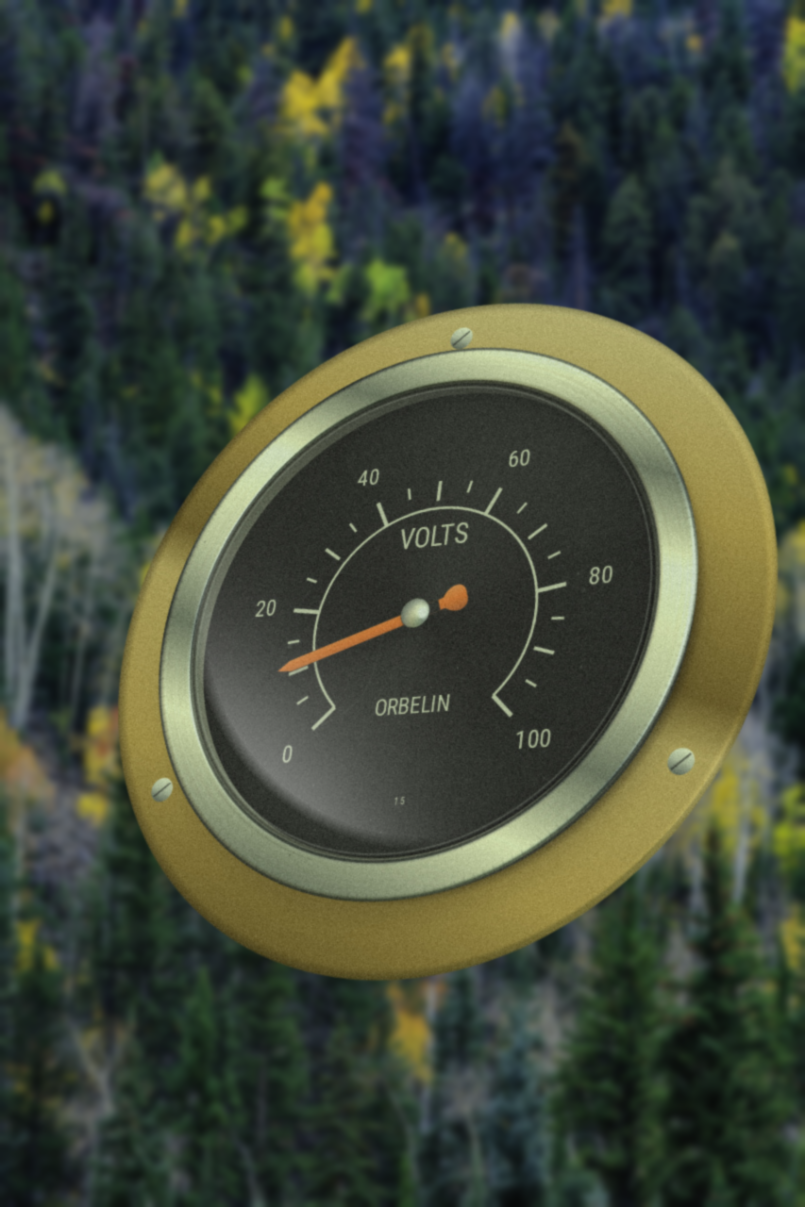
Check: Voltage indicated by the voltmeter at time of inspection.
10 V
